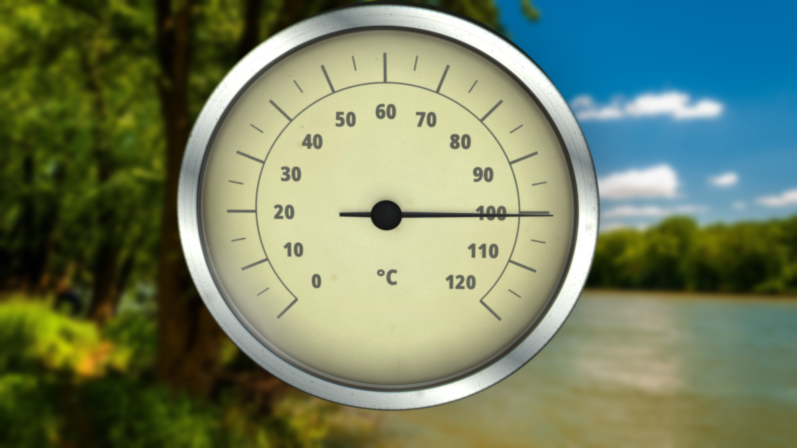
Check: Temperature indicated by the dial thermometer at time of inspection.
100 °C
